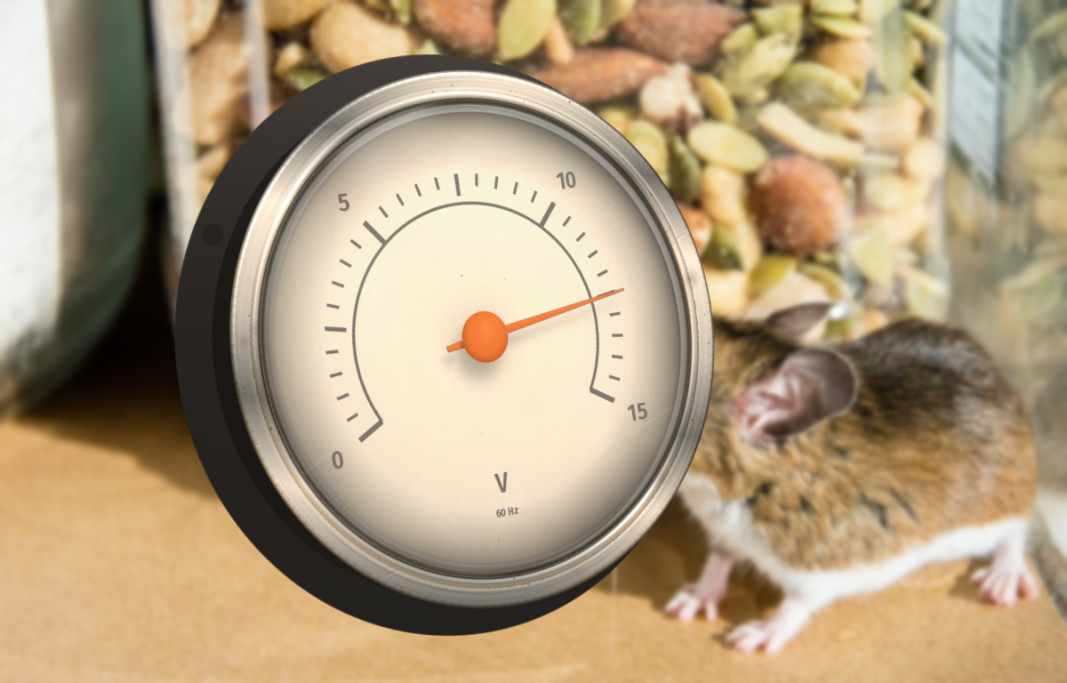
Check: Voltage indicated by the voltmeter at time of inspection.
12.5 V
